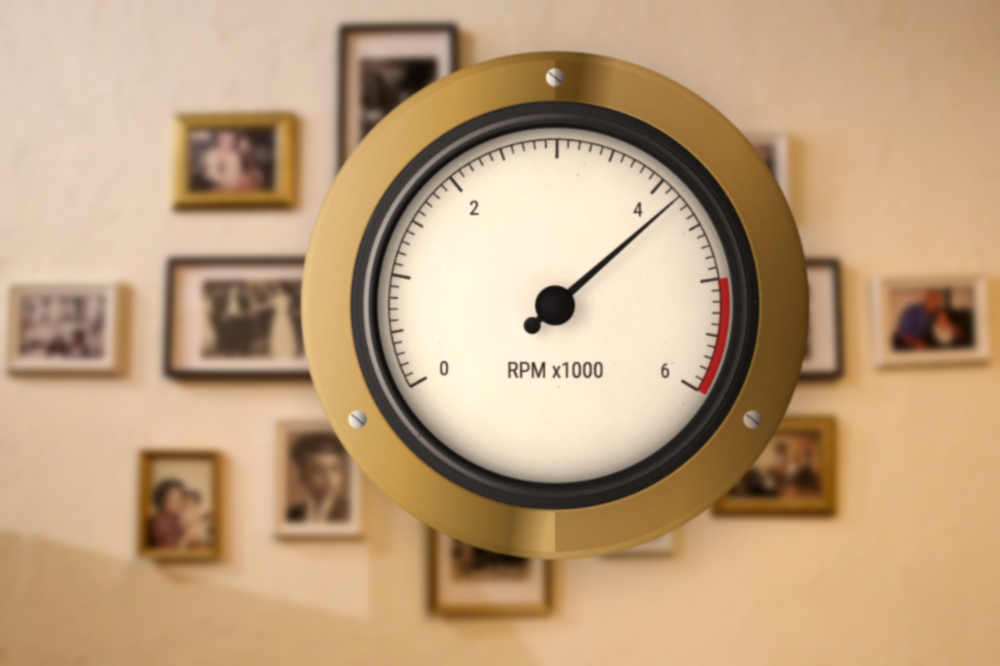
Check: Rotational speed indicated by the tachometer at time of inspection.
4200 rpm
